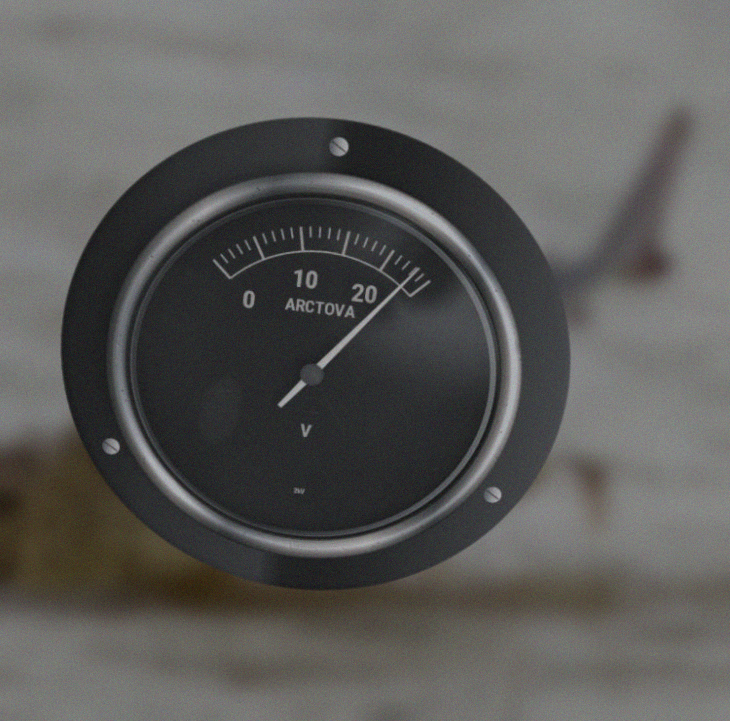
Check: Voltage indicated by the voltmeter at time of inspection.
23 V
